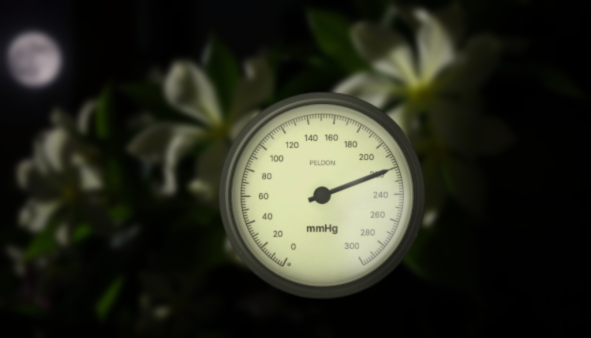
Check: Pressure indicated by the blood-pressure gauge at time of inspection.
220 mmHg
